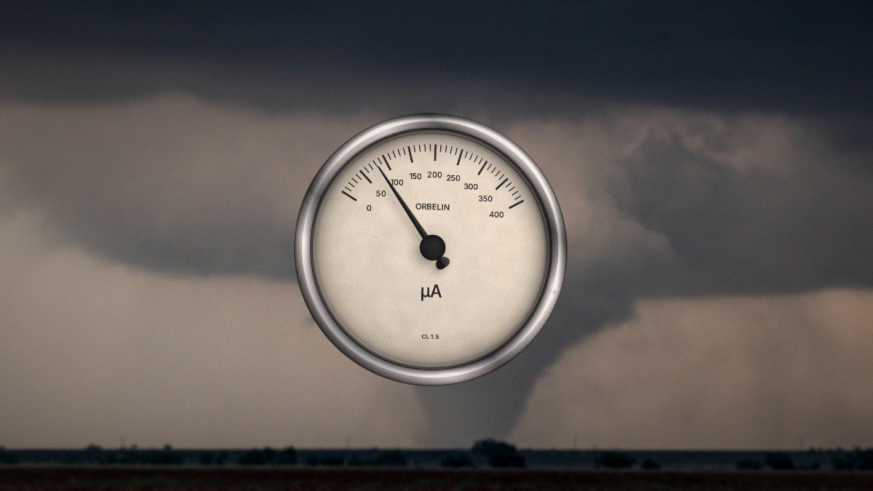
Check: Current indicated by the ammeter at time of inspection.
80 µA
